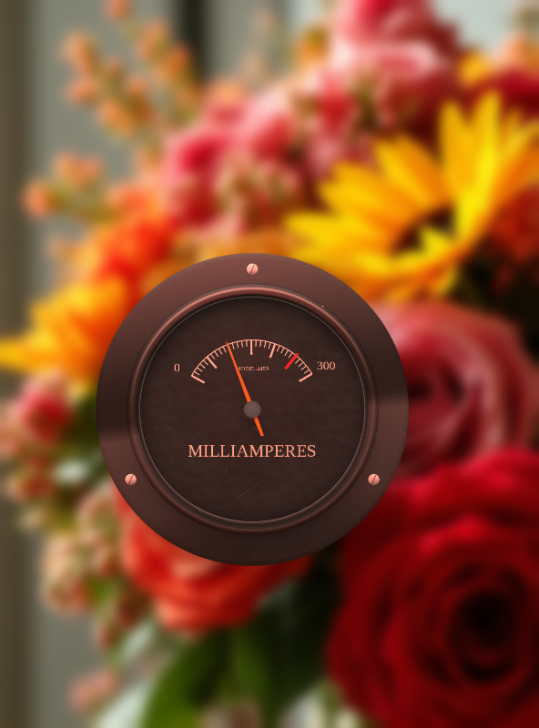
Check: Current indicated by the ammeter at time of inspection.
100 mA
